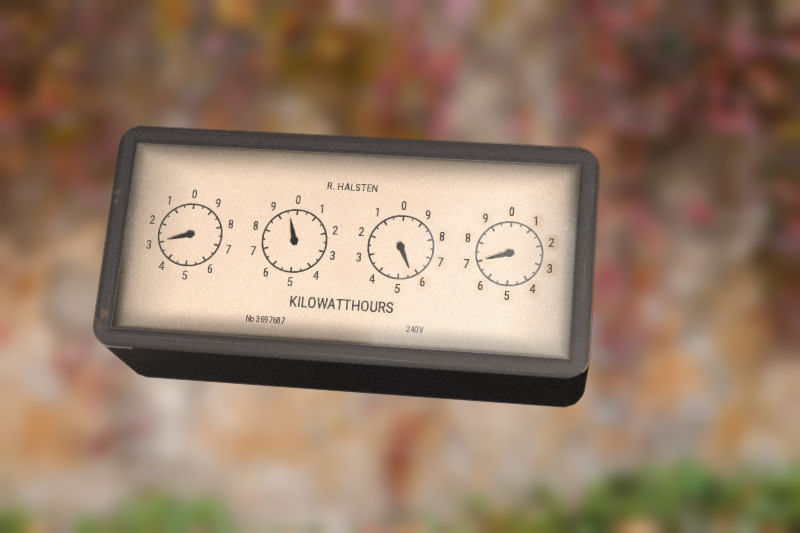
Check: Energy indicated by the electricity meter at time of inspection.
2957 kWh
